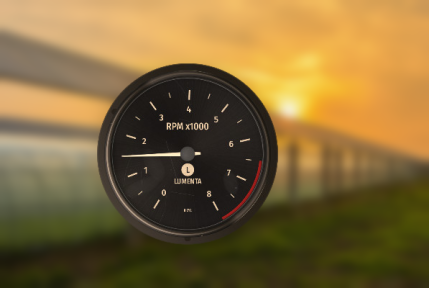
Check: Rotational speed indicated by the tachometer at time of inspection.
1500 rpm
